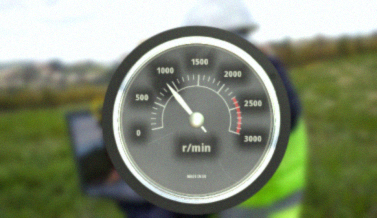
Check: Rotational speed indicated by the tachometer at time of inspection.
900 rpm
